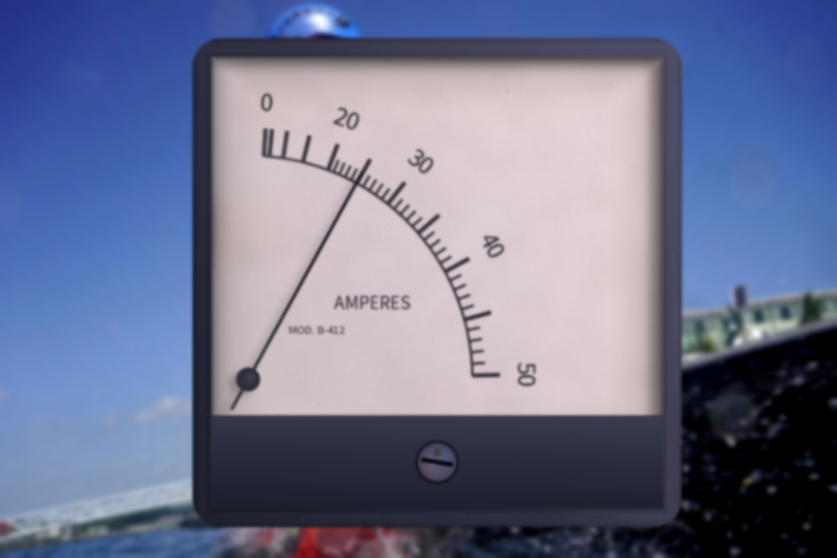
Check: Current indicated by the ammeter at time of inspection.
25 A
